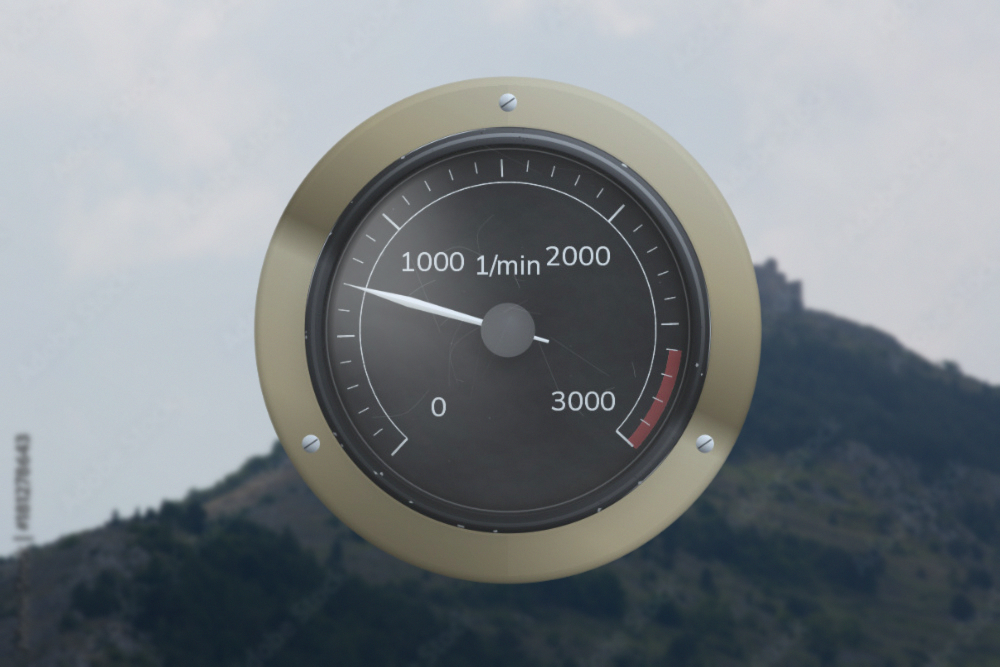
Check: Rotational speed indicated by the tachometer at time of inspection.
700 rpm
